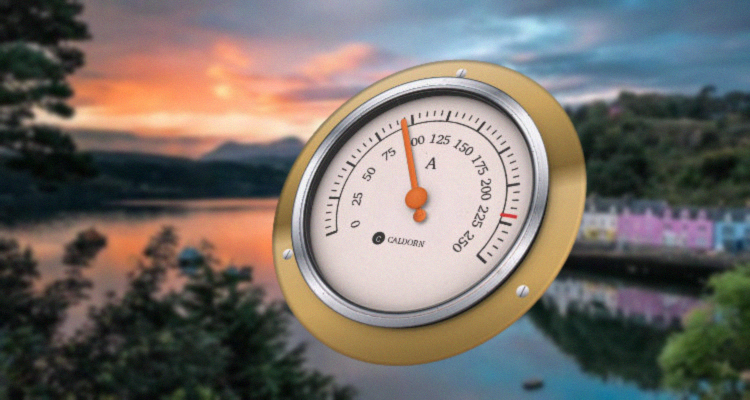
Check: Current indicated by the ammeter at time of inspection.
95 A
